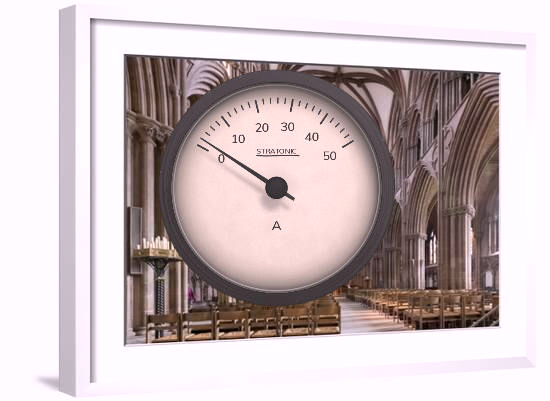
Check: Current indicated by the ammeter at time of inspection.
2 A
